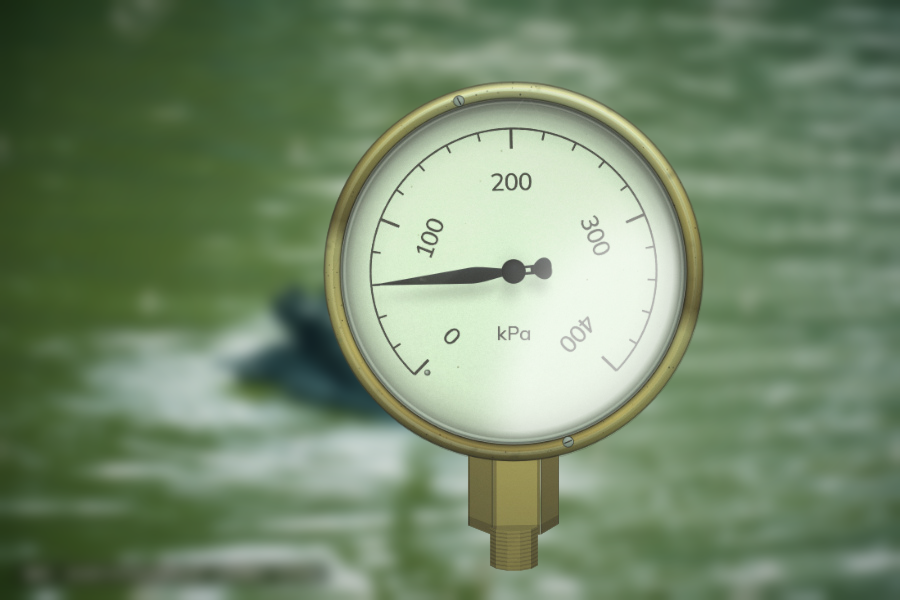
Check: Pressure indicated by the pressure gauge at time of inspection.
60 kPa
